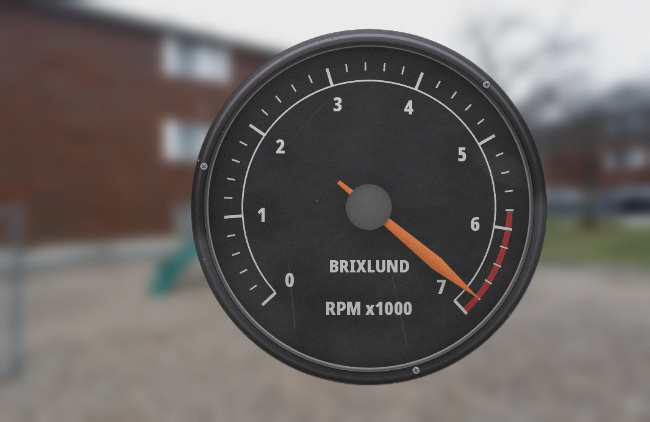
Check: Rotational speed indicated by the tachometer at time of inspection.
6800 rpm
